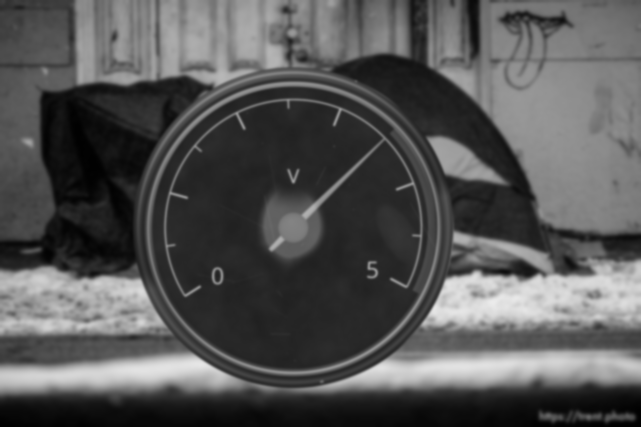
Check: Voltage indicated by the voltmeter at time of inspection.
3.5 V
